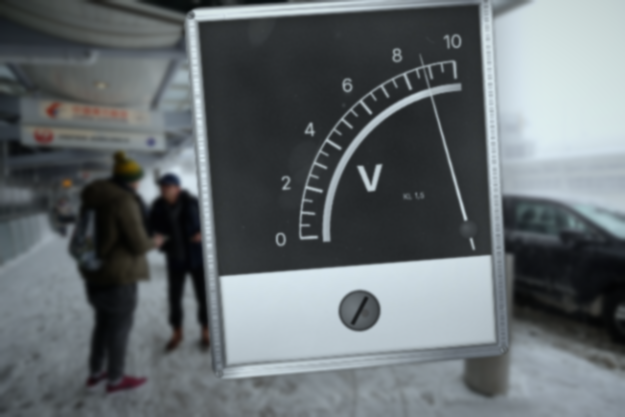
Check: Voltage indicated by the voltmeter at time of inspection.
8.75 V
